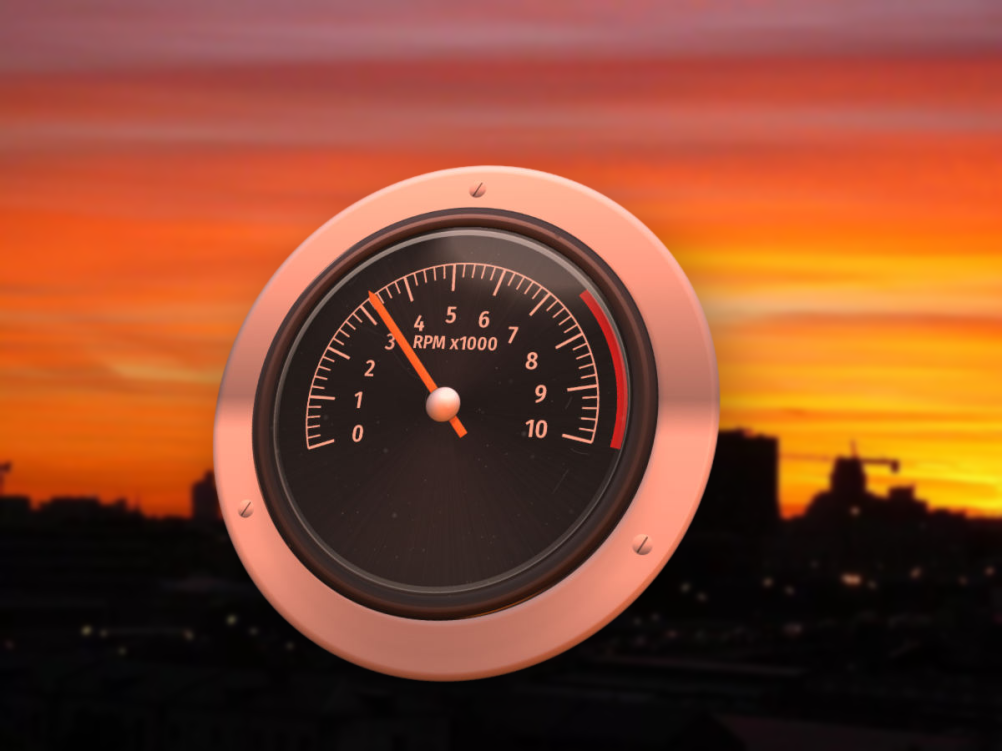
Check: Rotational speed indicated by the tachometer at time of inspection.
3300 rpm
